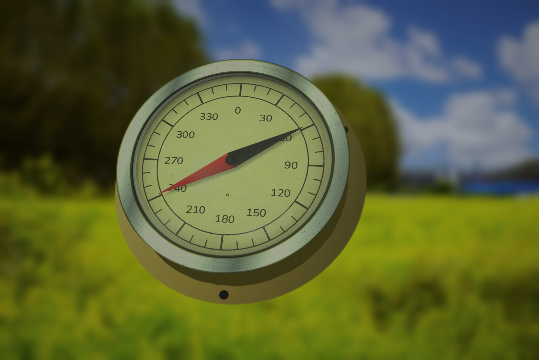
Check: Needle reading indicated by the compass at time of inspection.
240 °
